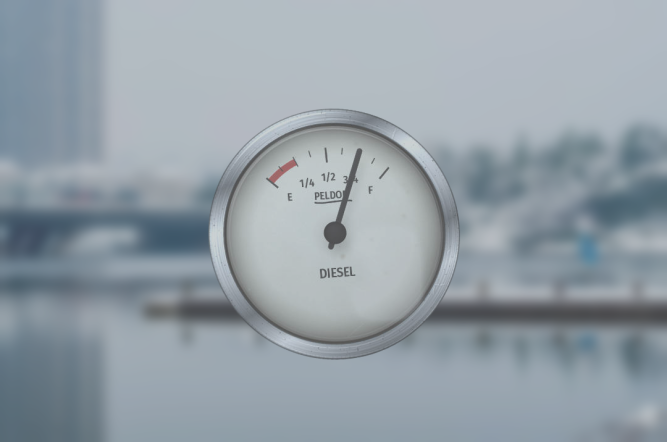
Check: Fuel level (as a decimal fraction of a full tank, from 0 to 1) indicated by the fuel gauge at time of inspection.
0.75
